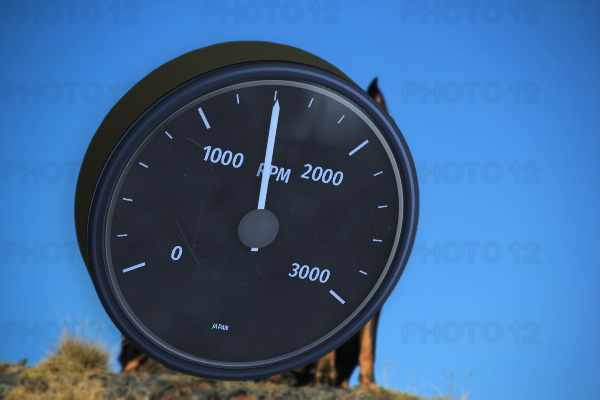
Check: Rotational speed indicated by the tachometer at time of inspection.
1400 rpm
